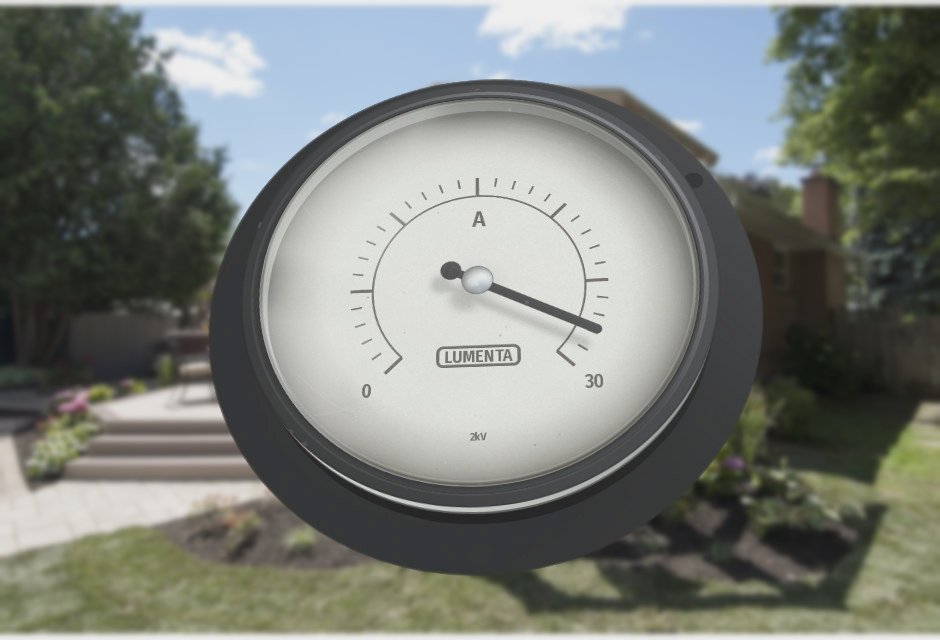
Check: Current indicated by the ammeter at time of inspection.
28 A
